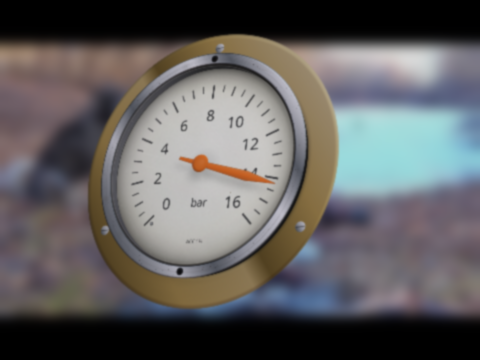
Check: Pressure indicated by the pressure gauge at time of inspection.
14.25 bar
